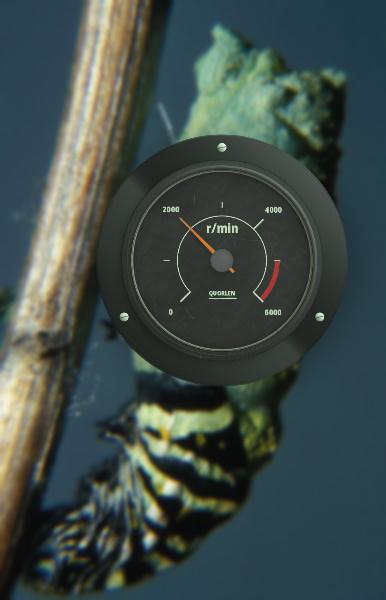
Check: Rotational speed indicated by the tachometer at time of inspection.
2000 rpm
